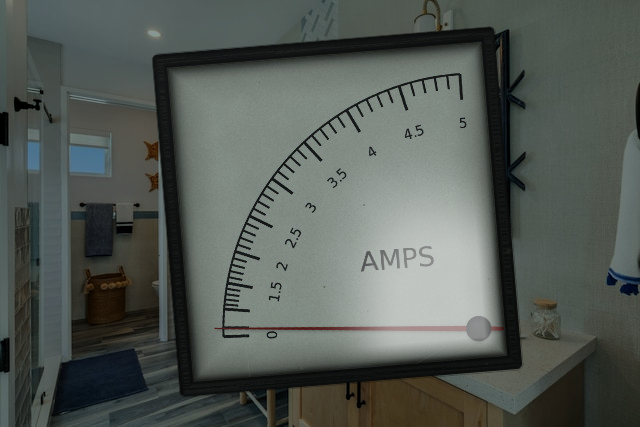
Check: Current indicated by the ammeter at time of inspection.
0.5 A
